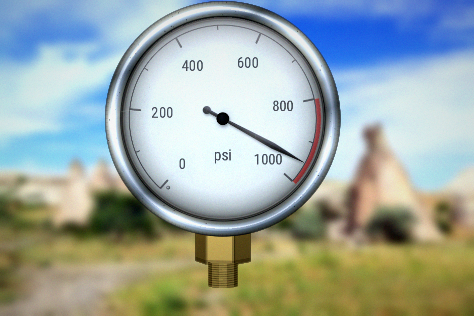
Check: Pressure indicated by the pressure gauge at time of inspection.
950 psi
